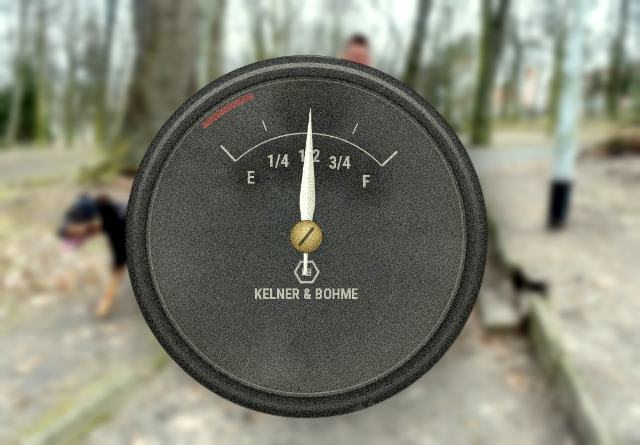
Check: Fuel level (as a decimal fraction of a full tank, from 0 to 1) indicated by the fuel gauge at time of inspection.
0.5
